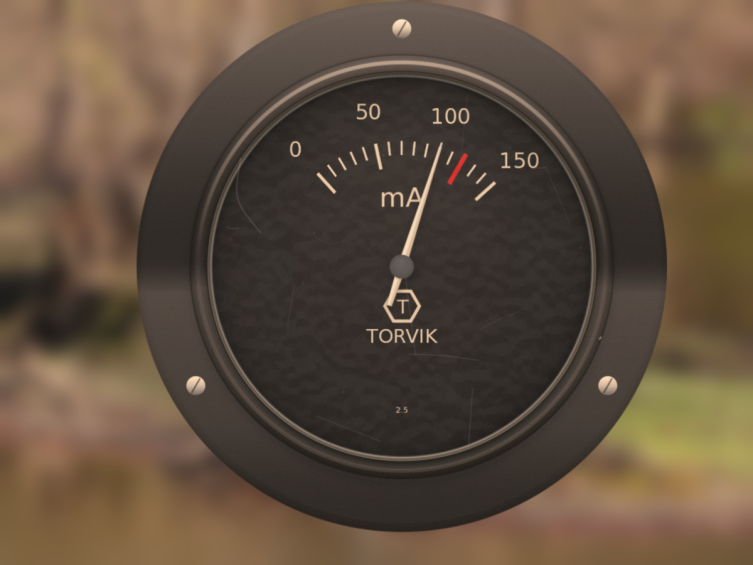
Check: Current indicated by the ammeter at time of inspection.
100 mA
